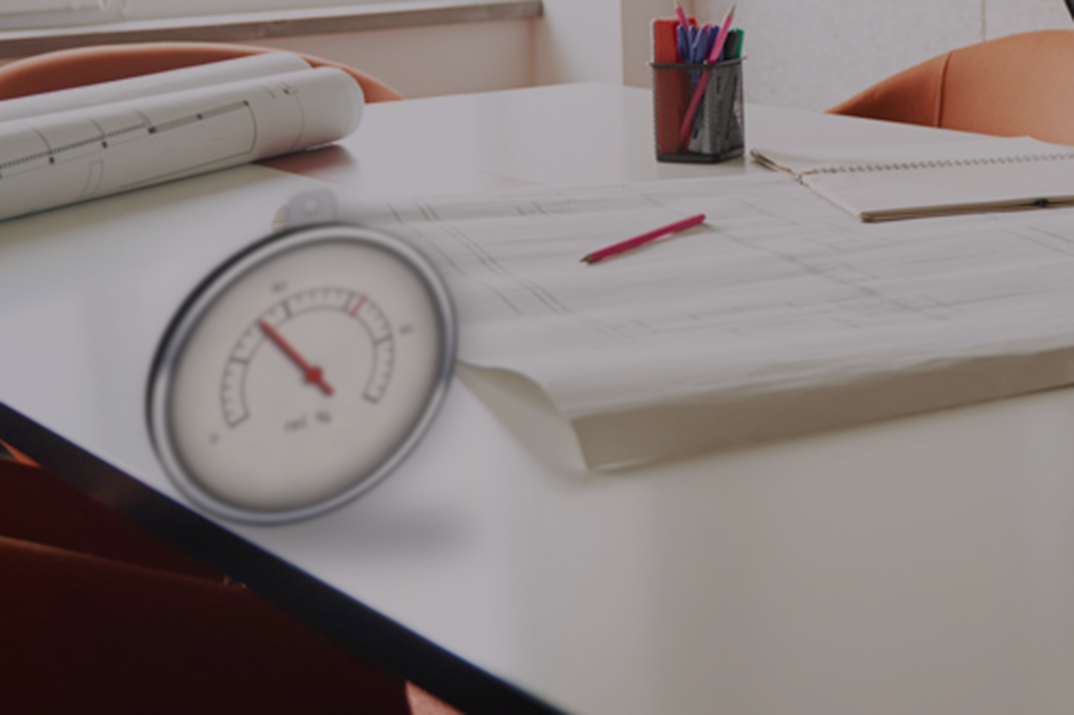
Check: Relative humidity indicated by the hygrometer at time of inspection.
32 %
